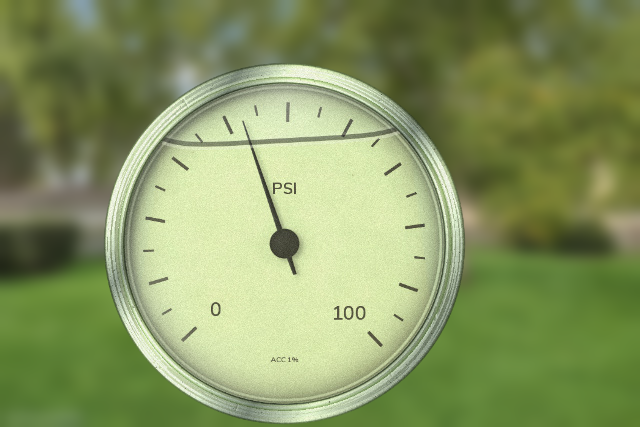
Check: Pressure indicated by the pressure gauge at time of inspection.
42.5 psi
